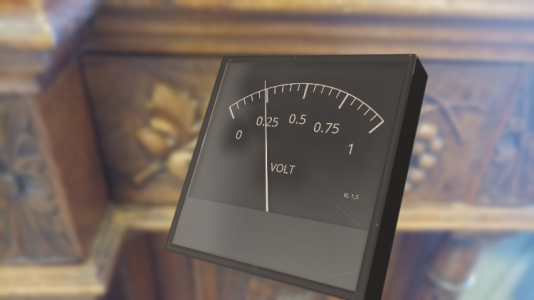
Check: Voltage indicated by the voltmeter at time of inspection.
0.25 V
